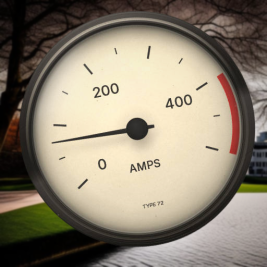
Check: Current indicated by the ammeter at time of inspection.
75 A
